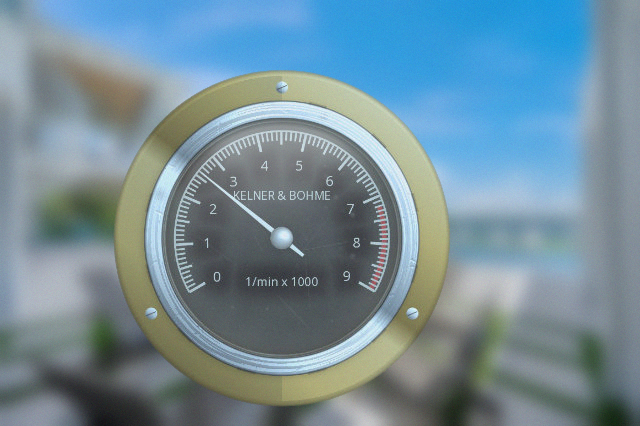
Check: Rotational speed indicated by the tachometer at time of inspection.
2600 rpm
